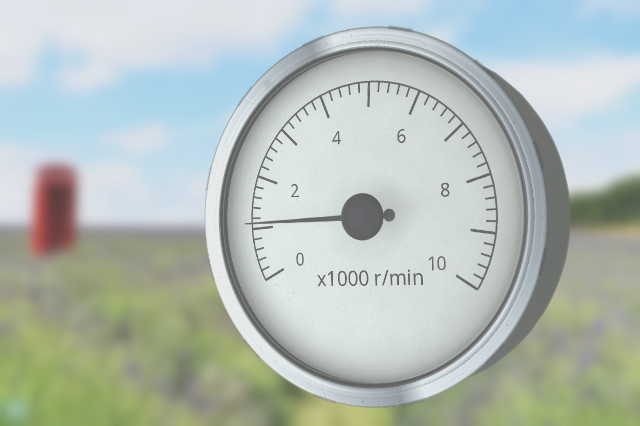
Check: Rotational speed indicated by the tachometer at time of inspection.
1100 rpm
